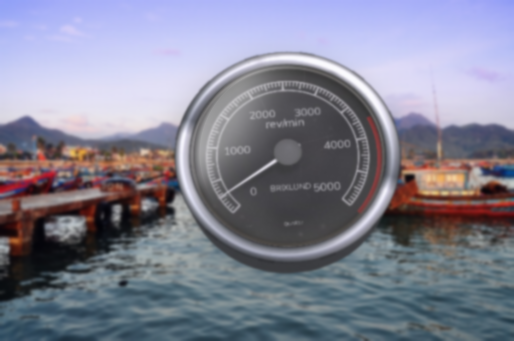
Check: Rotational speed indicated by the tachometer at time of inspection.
250 rpm
